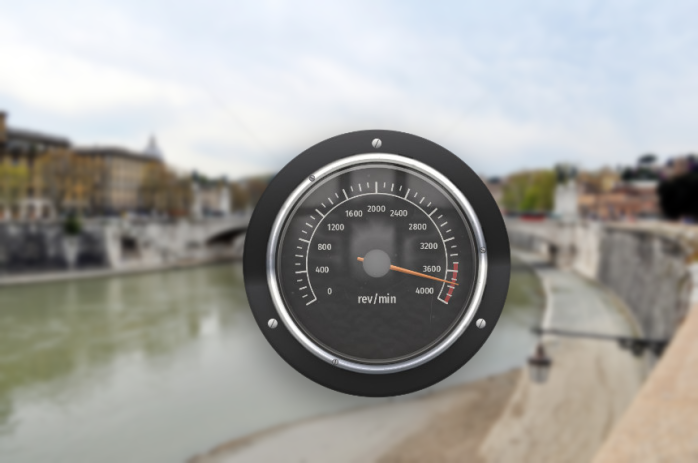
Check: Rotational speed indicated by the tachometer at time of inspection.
3750 rpm
